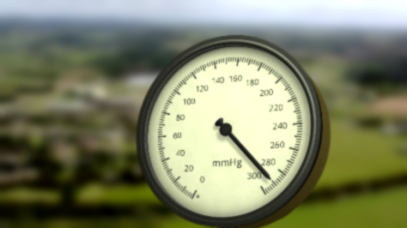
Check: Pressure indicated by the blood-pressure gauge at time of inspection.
290 mmHg
